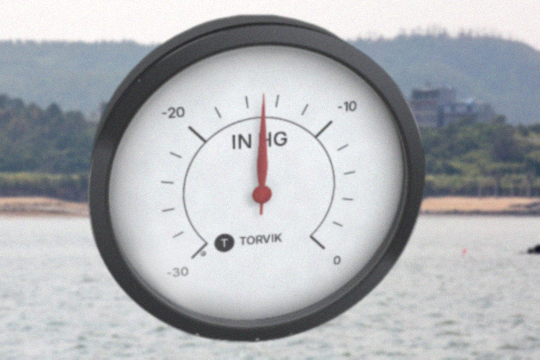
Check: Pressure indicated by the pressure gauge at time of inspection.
-15 inHg
